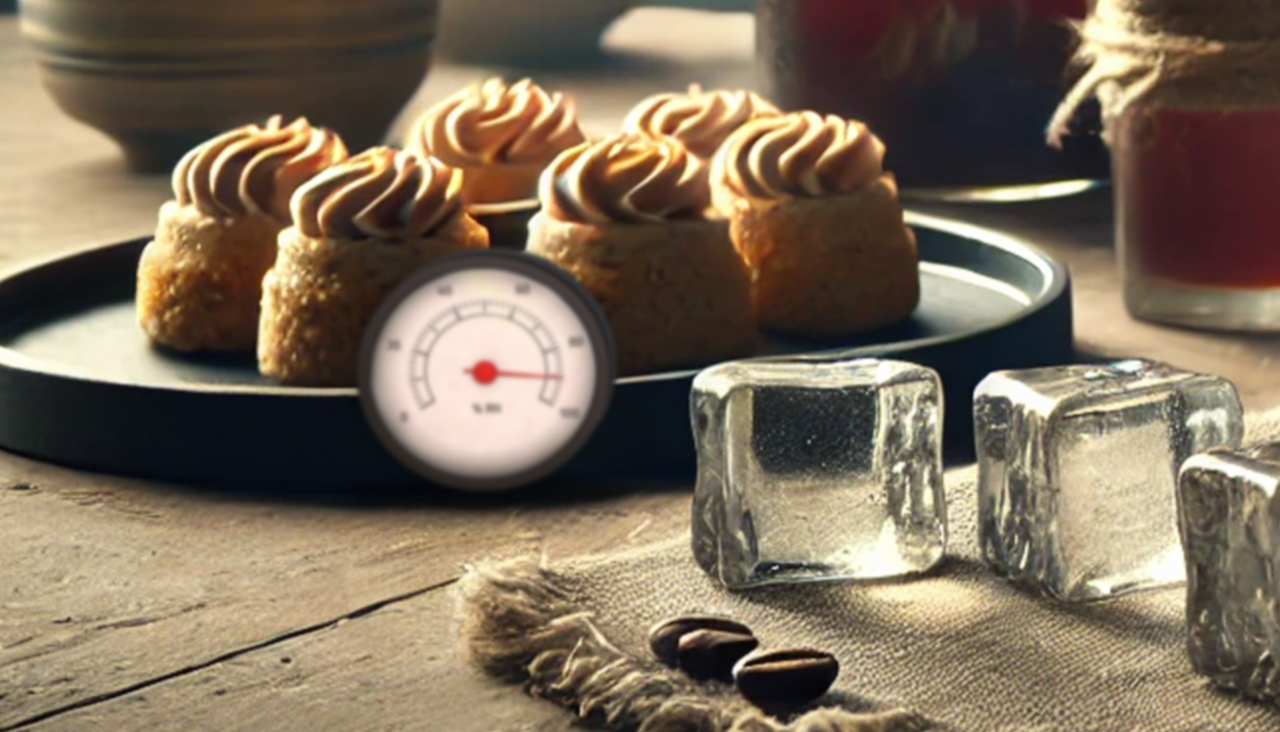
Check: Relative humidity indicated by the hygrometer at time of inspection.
90 %
